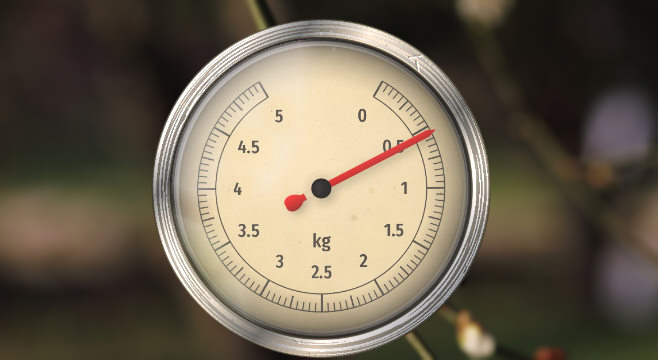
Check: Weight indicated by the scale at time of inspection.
0.55 kg
